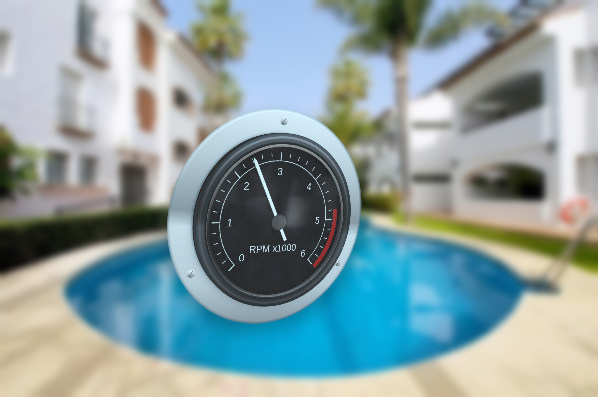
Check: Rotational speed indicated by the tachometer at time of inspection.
2400 rpm
